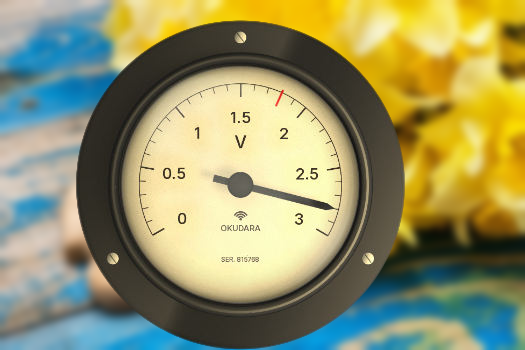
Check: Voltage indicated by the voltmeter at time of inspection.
2.8 V
